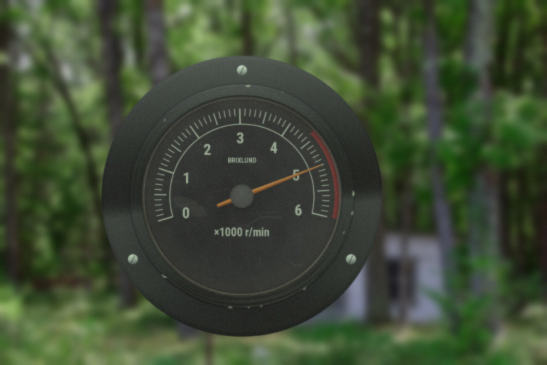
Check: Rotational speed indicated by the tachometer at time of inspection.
5000 rpm
